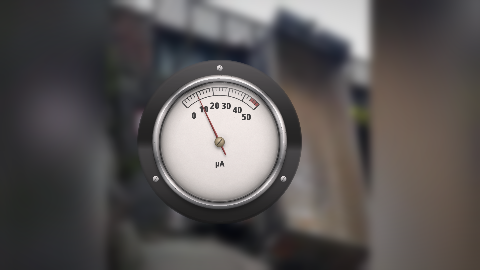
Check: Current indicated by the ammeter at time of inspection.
10 µA
